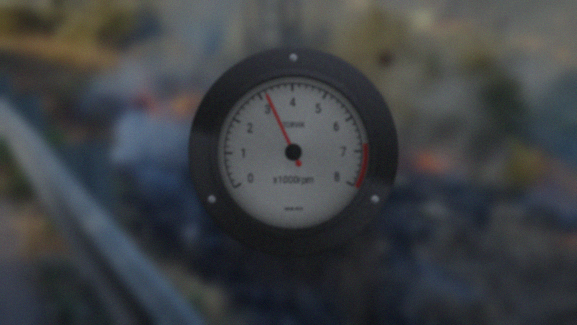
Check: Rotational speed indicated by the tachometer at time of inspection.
3200 rpm
